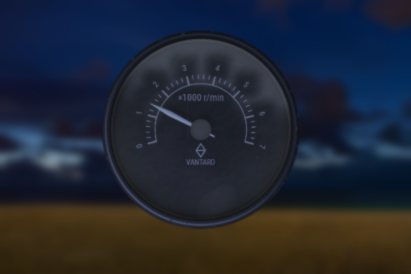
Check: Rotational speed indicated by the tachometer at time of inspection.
1400 rpm
